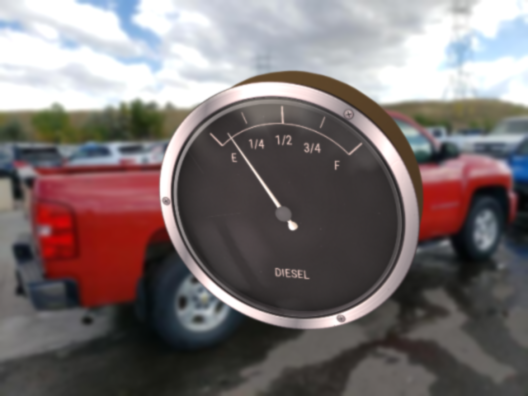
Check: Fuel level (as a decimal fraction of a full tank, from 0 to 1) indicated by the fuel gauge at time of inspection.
0.125
